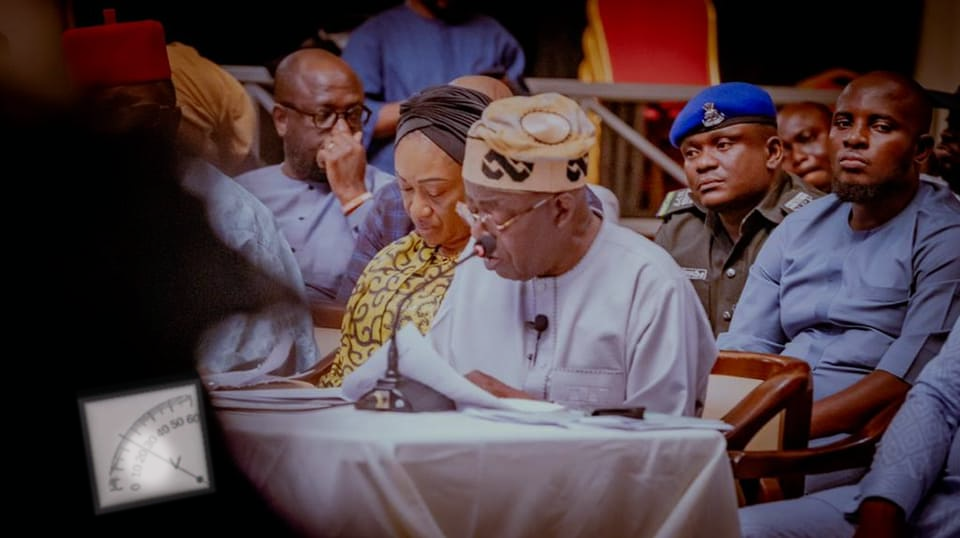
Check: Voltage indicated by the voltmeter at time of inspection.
25 V
